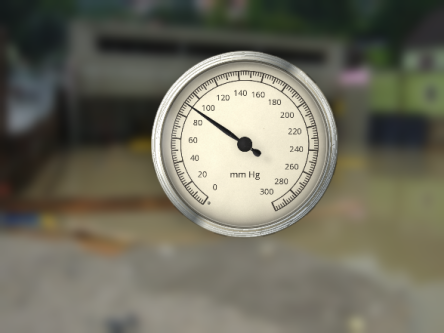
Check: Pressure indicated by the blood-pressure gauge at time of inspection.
90 mmHg
